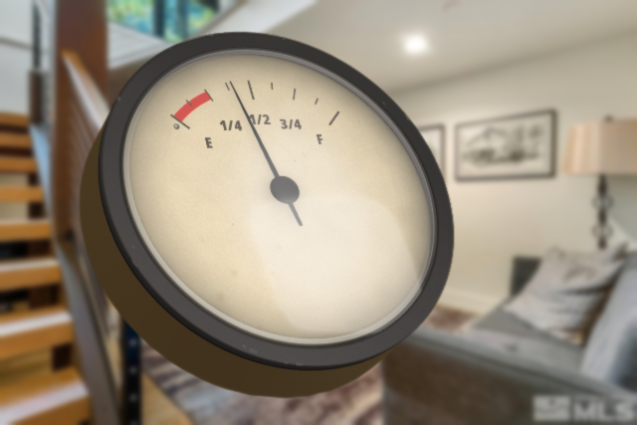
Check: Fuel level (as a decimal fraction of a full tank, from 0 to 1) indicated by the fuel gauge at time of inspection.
0.375
